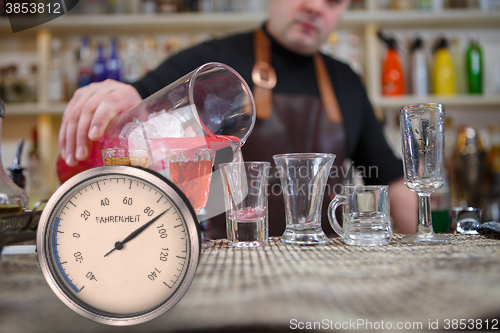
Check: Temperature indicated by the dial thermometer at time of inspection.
88 °F
